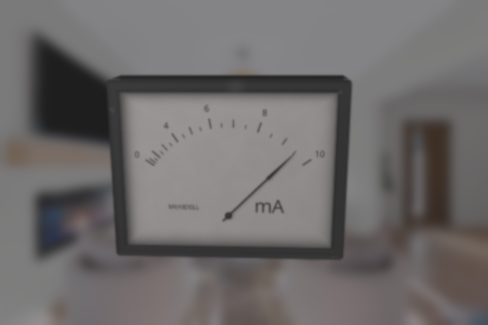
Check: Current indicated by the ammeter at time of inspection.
9.5 mA
